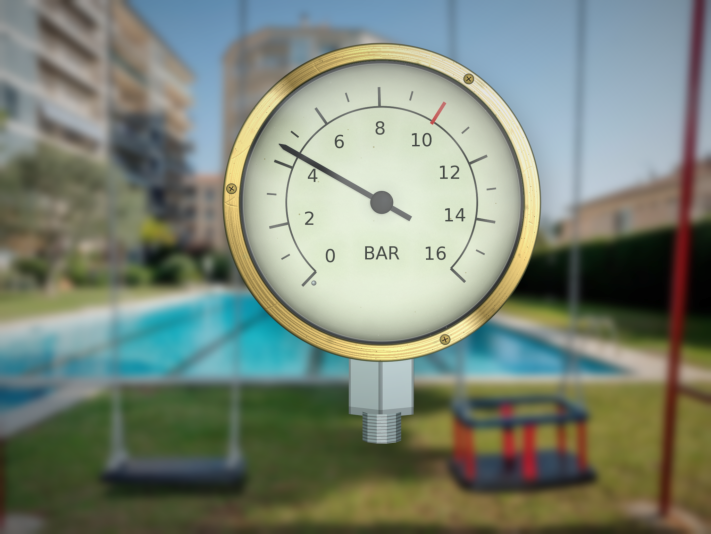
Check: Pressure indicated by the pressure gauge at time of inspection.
4.5 bar
